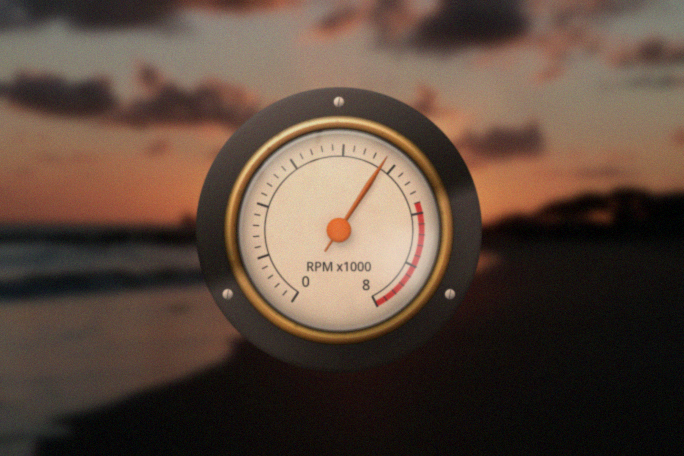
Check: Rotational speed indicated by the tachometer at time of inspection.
4800 rpm
